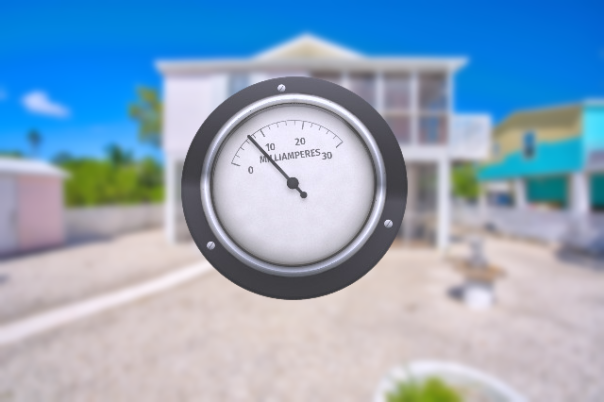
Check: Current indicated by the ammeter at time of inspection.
7 mA
